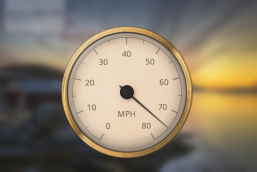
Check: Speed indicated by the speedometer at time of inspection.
75 mph
